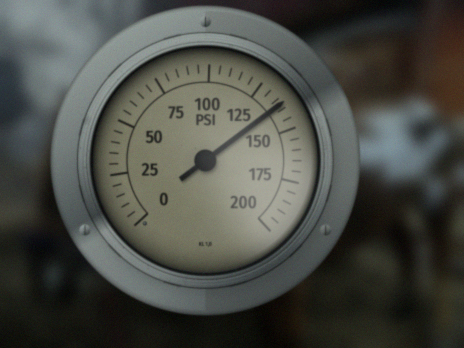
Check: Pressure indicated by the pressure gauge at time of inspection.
137.5 psi
